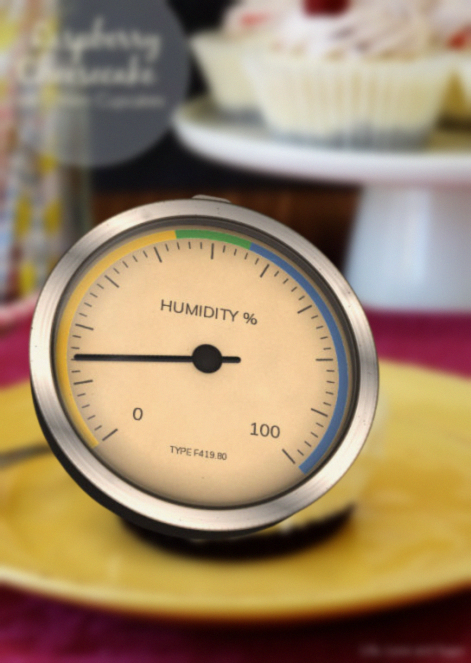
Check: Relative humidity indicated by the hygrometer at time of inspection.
14 %
